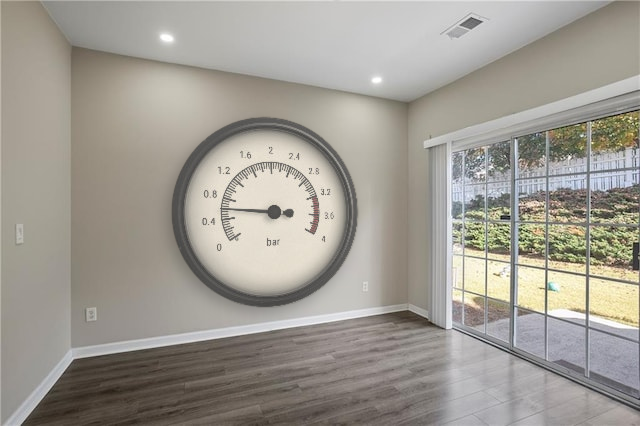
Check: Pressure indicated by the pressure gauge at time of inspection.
0.6 bar
